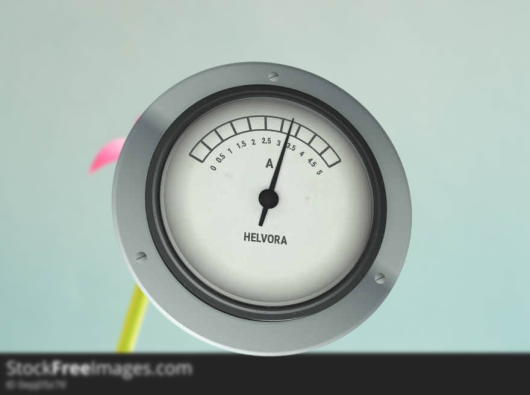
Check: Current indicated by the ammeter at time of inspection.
3.25 A
